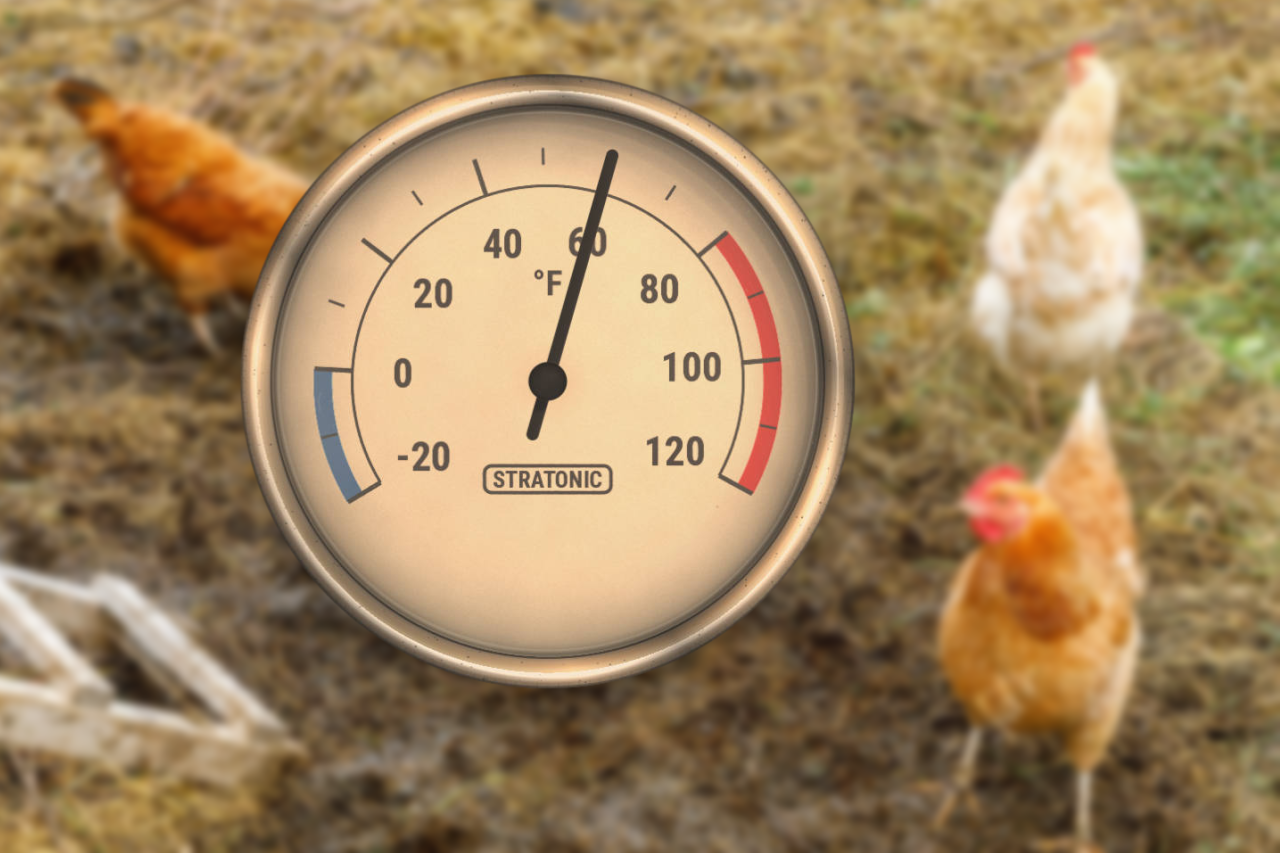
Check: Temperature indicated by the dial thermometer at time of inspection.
60 °F
